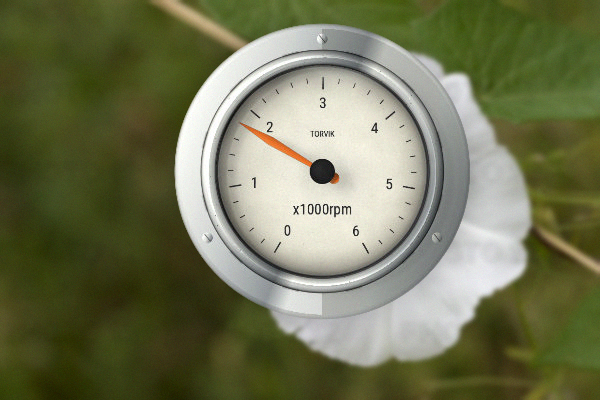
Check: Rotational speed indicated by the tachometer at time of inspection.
1800 rpm
